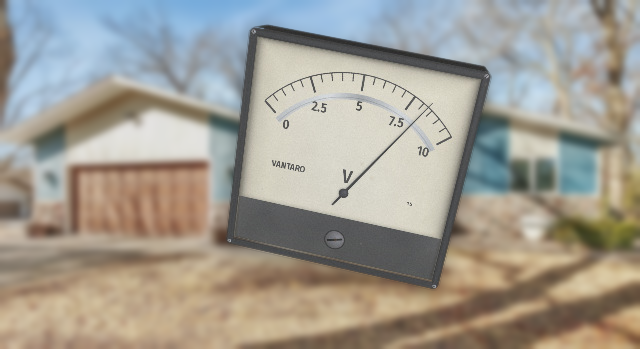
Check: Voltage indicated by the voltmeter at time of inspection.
8.25 V
